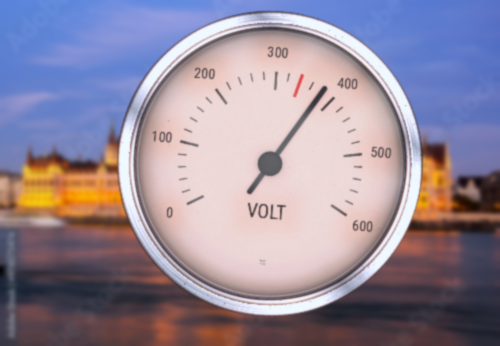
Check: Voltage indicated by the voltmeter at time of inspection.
380 V
